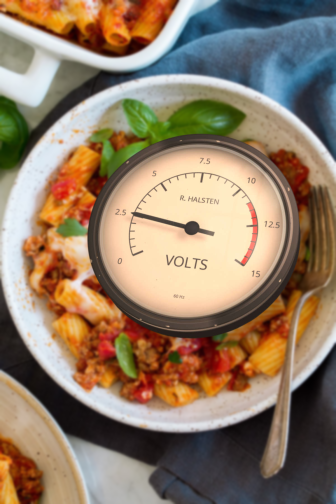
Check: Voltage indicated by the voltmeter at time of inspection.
2.5 V
